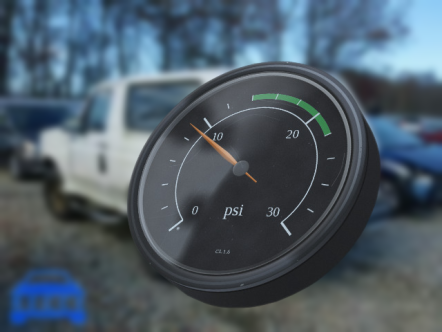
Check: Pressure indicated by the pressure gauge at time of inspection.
9 psi
